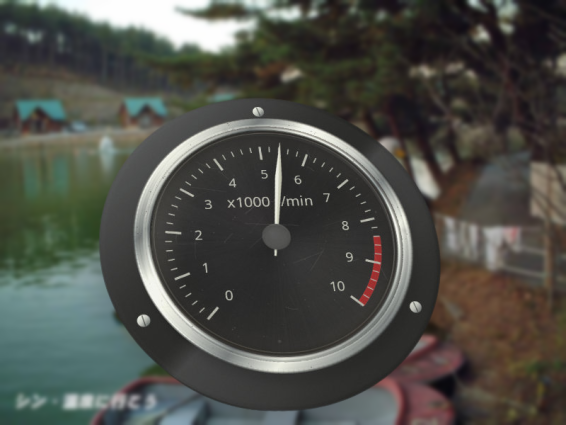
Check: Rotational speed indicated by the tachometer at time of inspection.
5400 rpm
